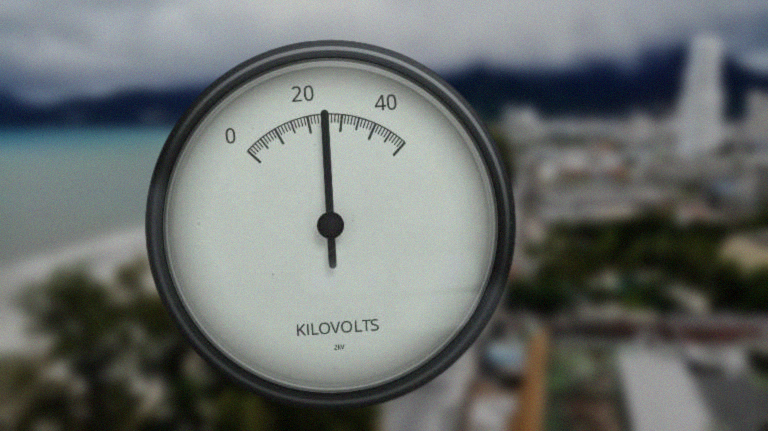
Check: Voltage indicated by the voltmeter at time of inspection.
25 kV
